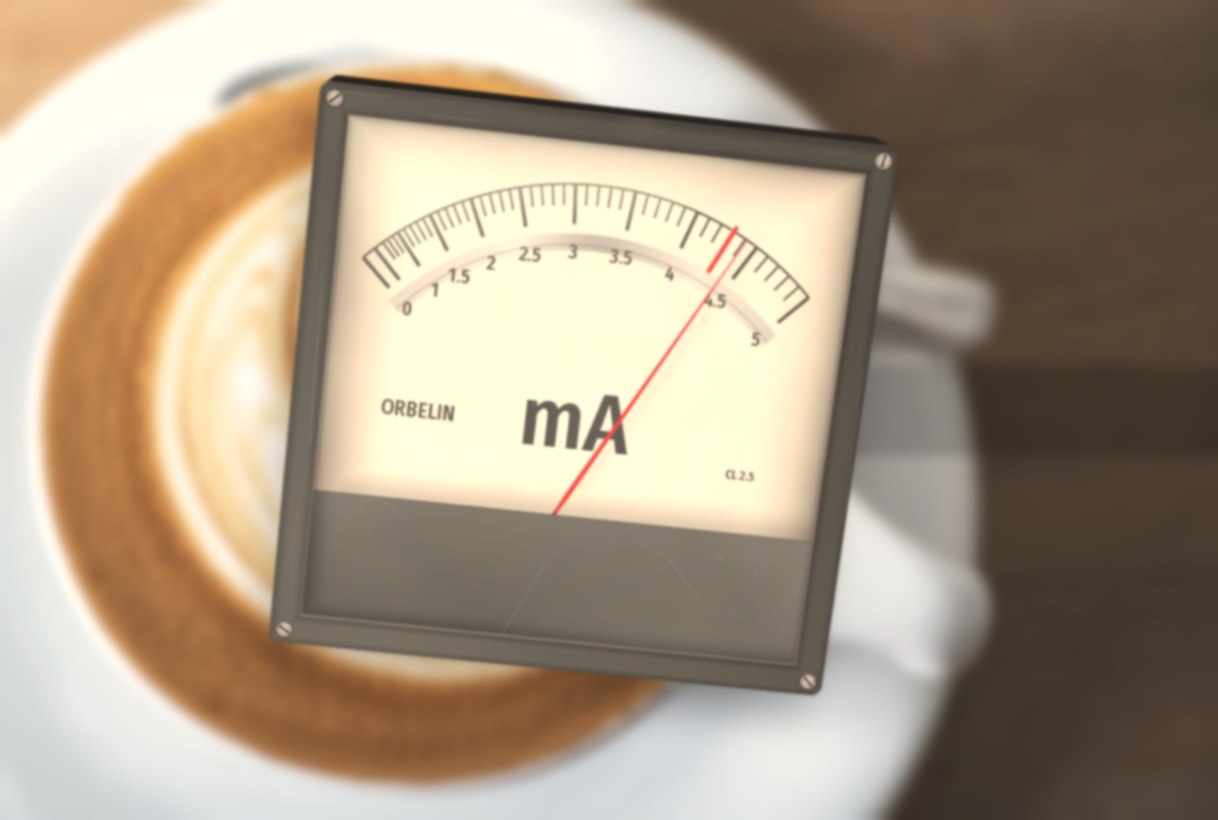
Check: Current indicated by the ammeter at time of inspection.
4.4 mA
